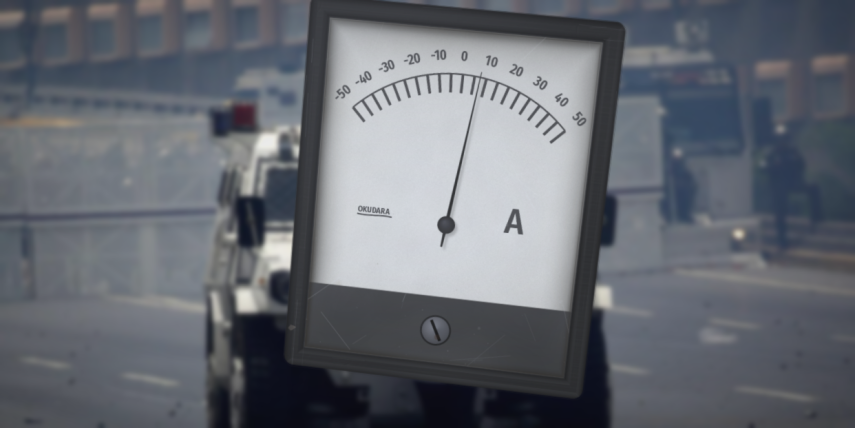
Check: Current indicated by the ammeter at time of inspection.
7.5 A
